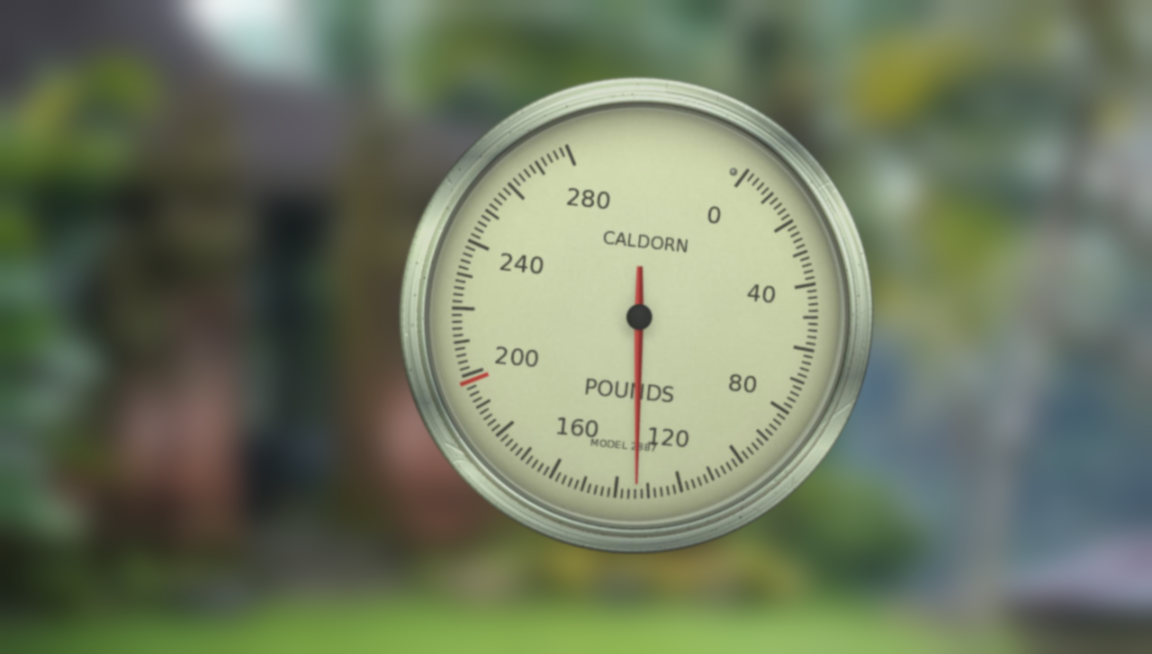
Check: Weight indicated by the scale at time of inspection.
134 lb
